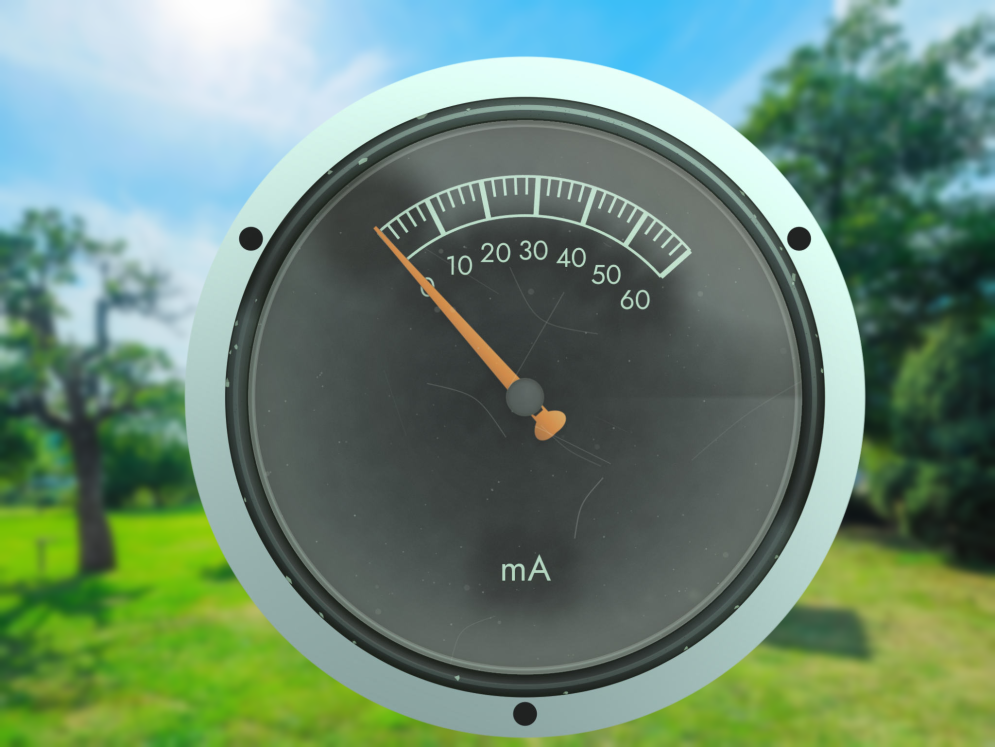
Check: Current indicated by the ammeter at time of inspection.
0 mA
